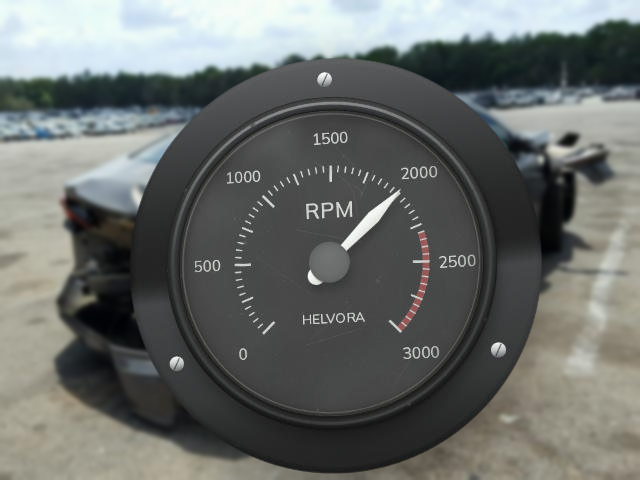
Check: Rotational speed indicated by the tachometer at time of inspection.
2000 rpm
